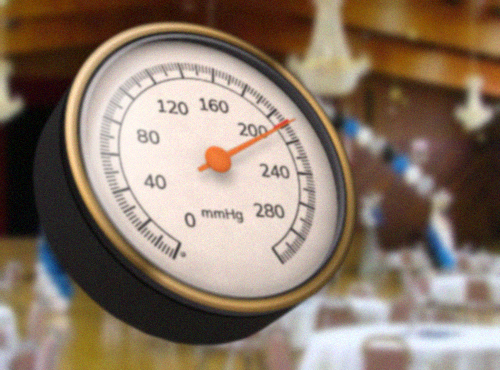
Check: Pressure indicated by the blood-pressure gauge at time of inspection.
210 mmHg
